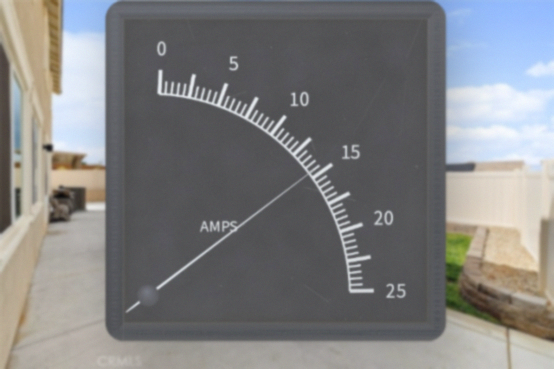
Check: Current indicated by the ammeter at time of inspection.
14.5 A
